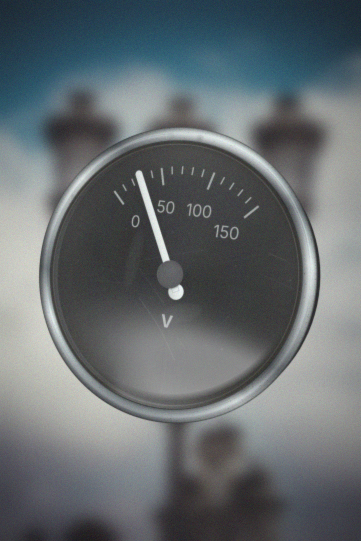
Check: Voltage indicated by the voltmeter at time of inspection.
30 V
